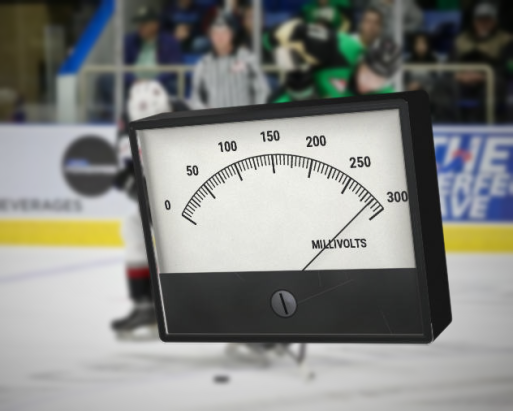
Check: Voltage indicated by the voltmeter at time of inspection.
285 mV
